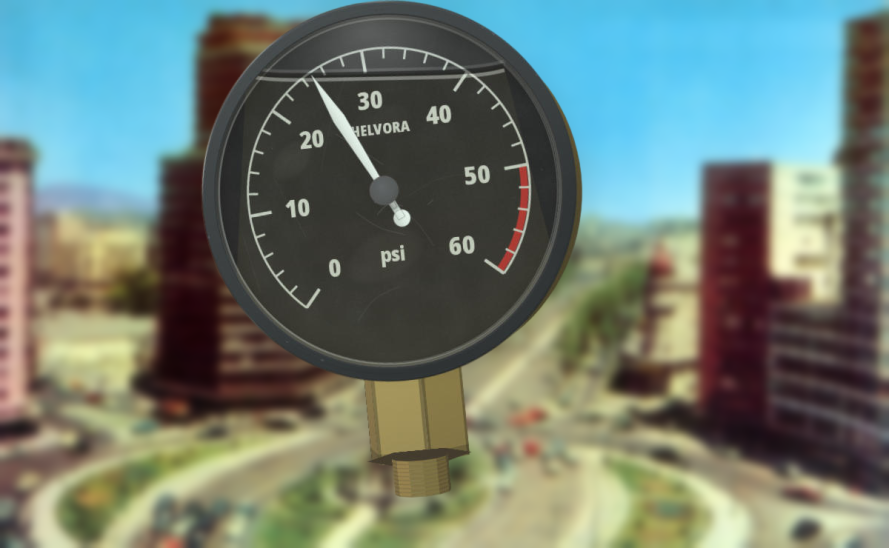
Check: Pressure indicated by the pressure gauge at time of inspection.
25 psi
